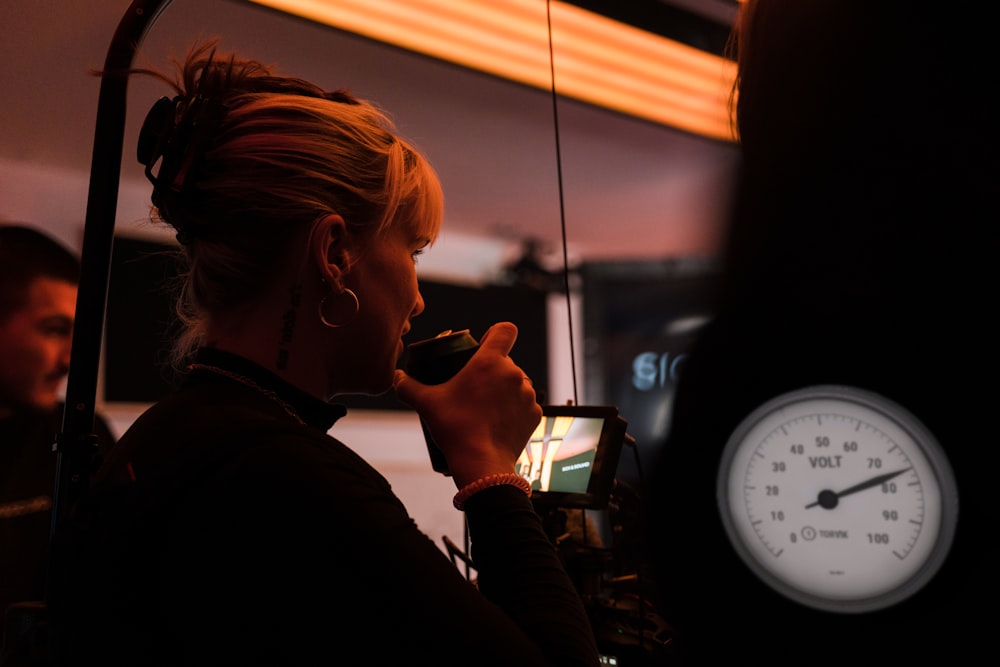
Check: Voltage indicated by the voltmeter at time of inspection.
76 V
